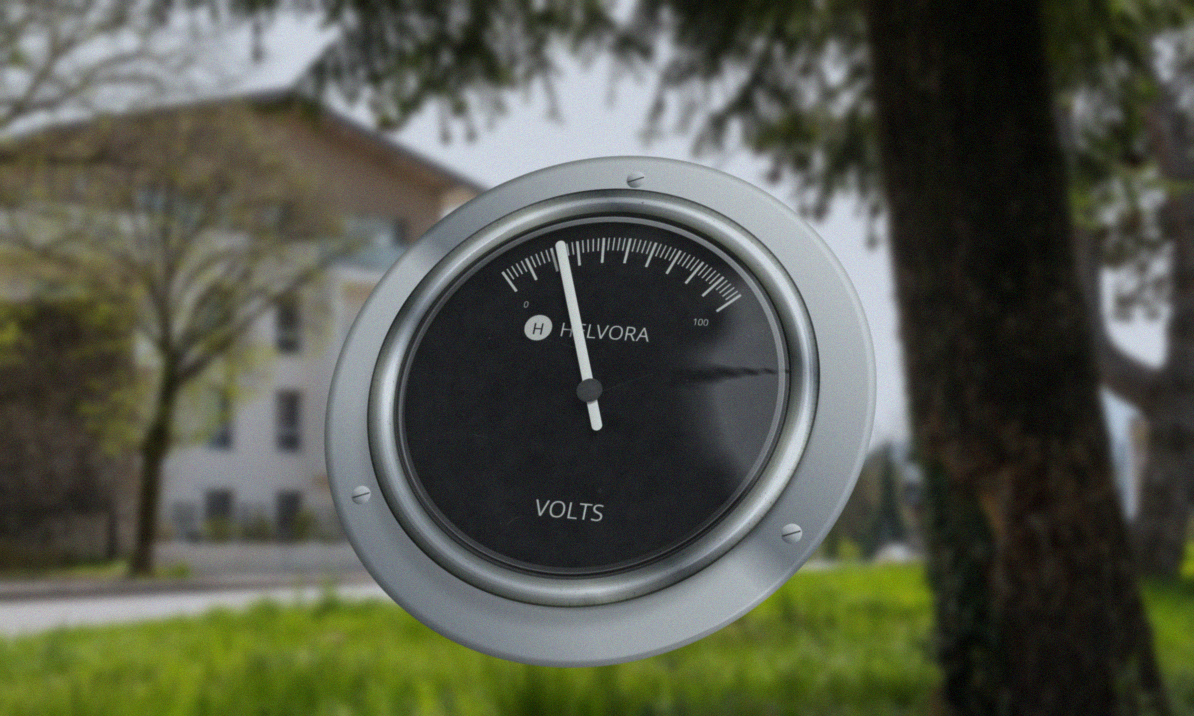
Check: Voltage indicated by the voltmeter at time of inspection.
24 V
